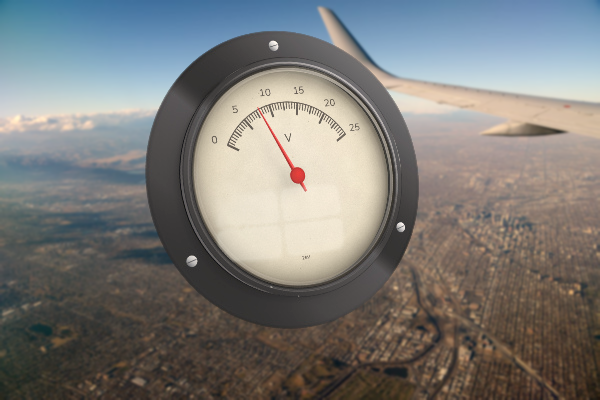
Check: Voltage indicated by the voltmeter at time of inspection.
7.5 V
